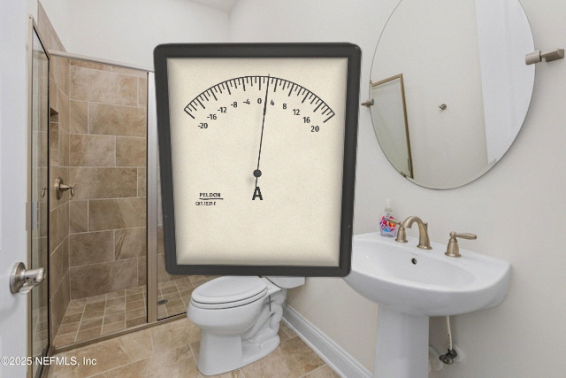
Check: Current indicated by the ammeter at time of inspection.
2 A
